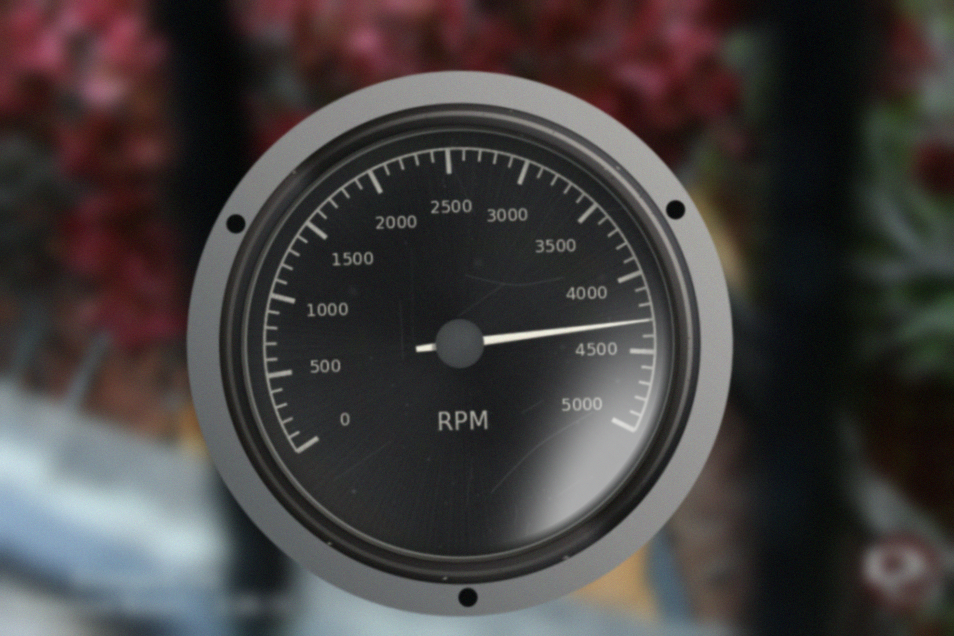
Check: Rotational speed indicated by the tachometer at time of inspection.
4300 rpm
